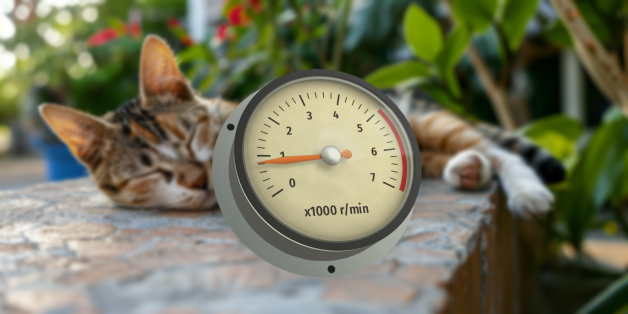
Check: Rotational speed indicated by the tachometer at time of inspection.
800 rpm
